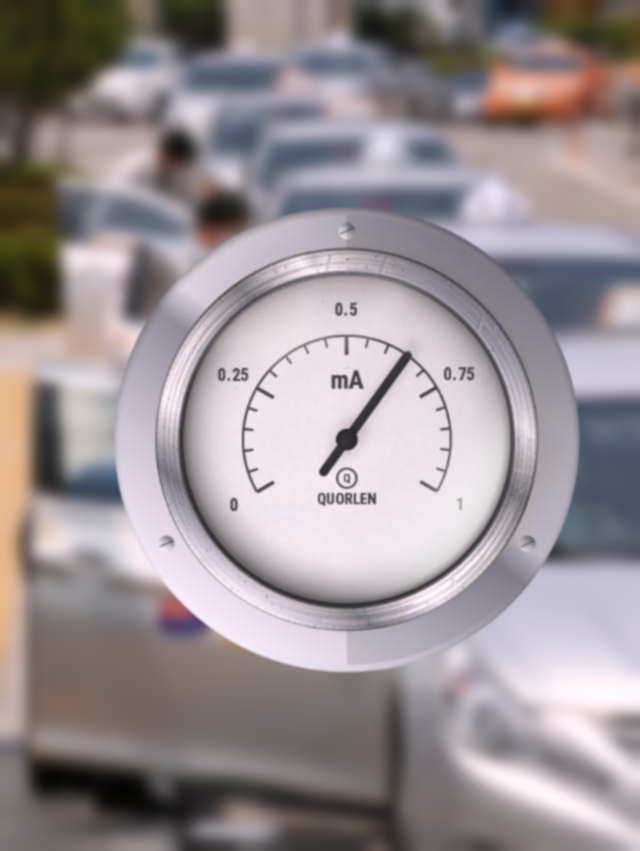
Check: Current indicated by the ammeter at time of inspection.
0.65 mA
